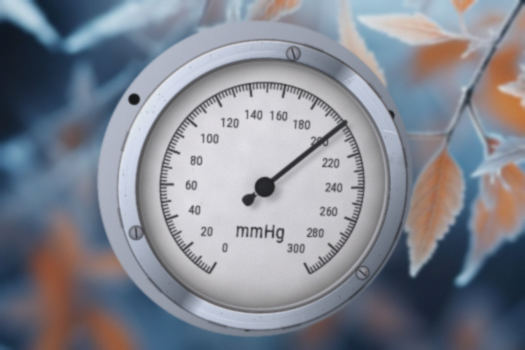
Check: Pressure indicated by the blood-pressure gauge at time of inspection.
200 mmHg
